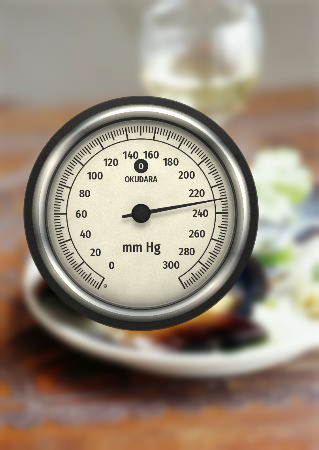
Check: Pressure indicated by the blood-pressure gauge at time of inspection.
230 mmHg
